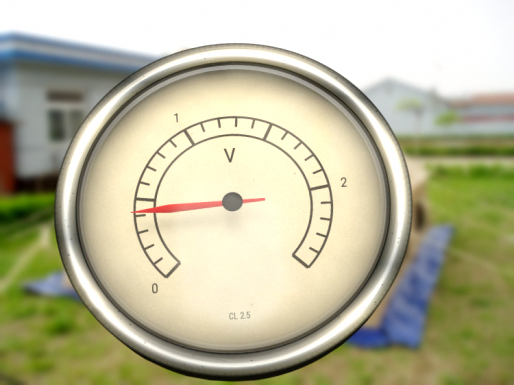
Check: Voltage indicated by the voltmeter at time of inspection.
0.4 V
